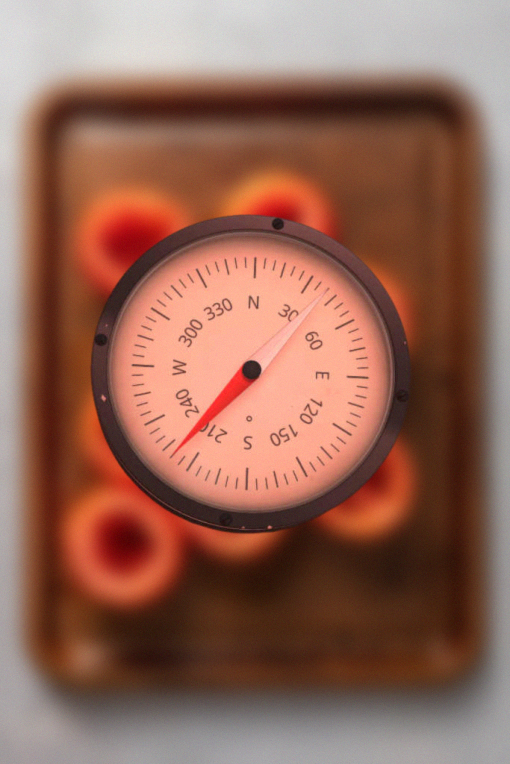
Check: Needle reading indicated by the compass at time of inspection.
220 °
